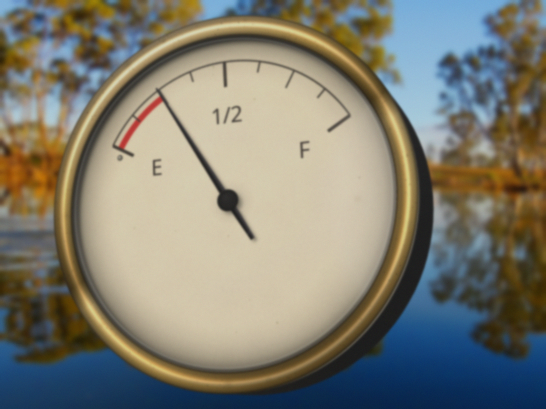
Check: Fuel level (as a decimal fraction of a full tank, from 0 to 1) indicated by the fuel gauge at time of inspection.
0.25
